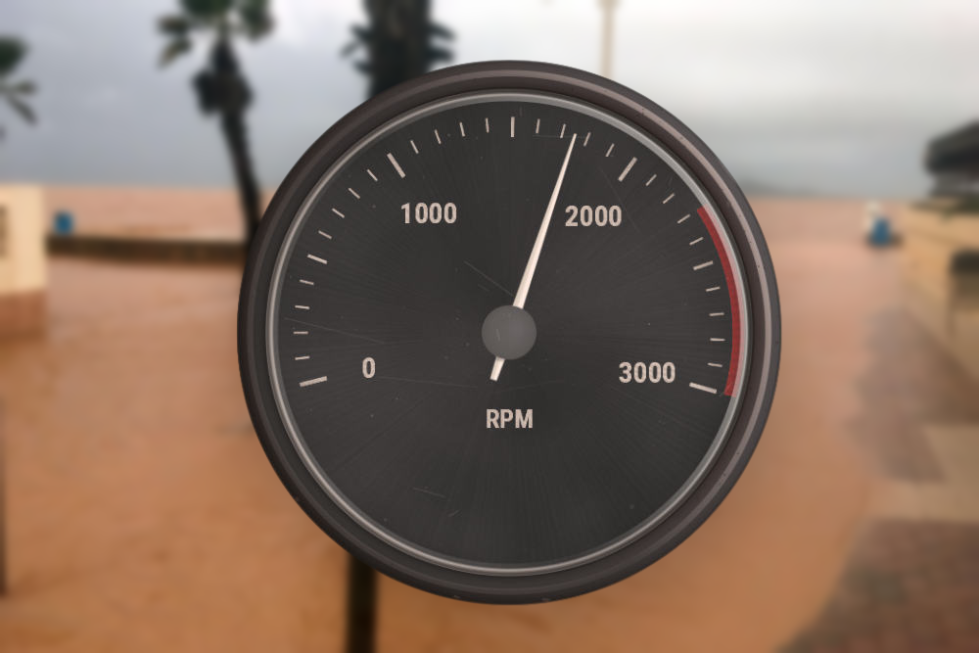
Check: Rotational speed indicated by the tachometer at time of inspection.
1750 rpm
